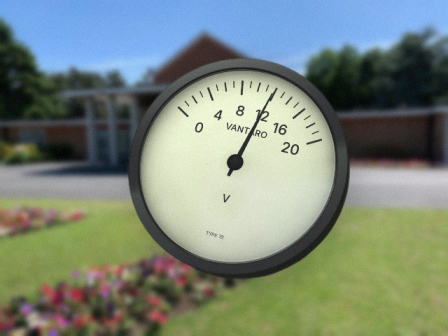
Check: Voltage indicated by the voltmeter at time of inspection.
12 V
